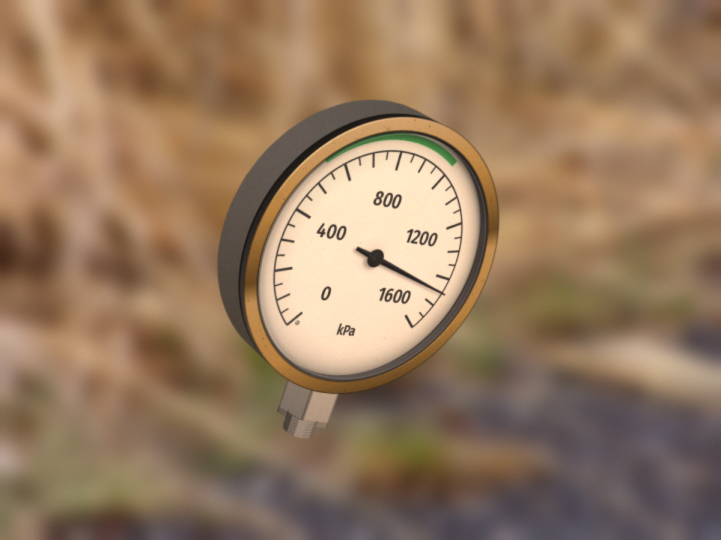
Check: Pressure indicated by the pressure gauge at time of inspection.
1450 kPa
